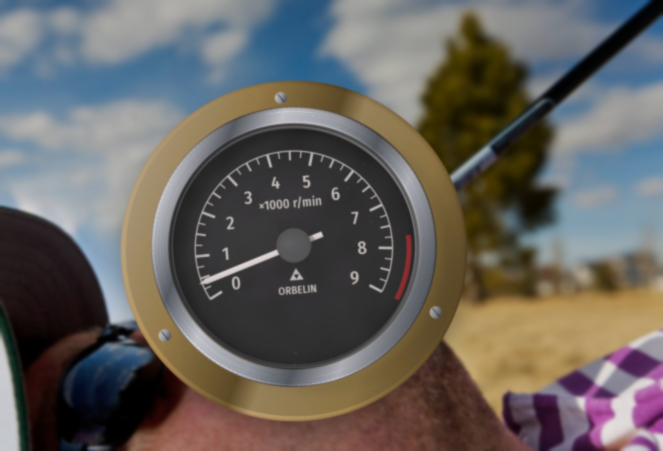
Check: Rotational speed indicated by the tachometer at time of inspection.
375 rpm
